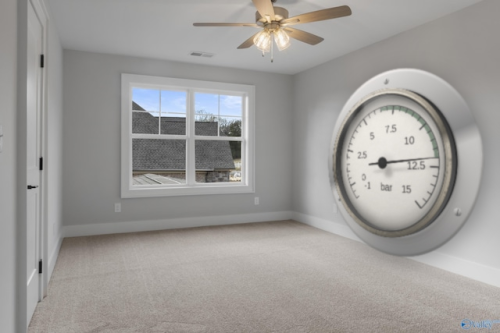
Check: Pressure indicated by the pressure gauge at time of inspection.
12 bar
